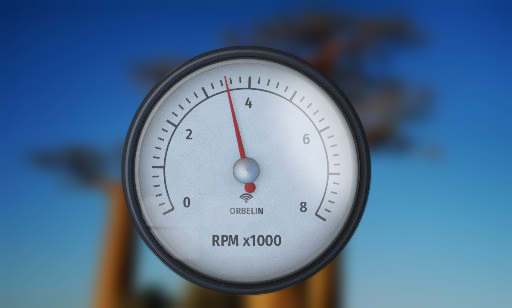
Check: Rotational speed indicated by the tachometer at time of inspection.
3500 rpm
